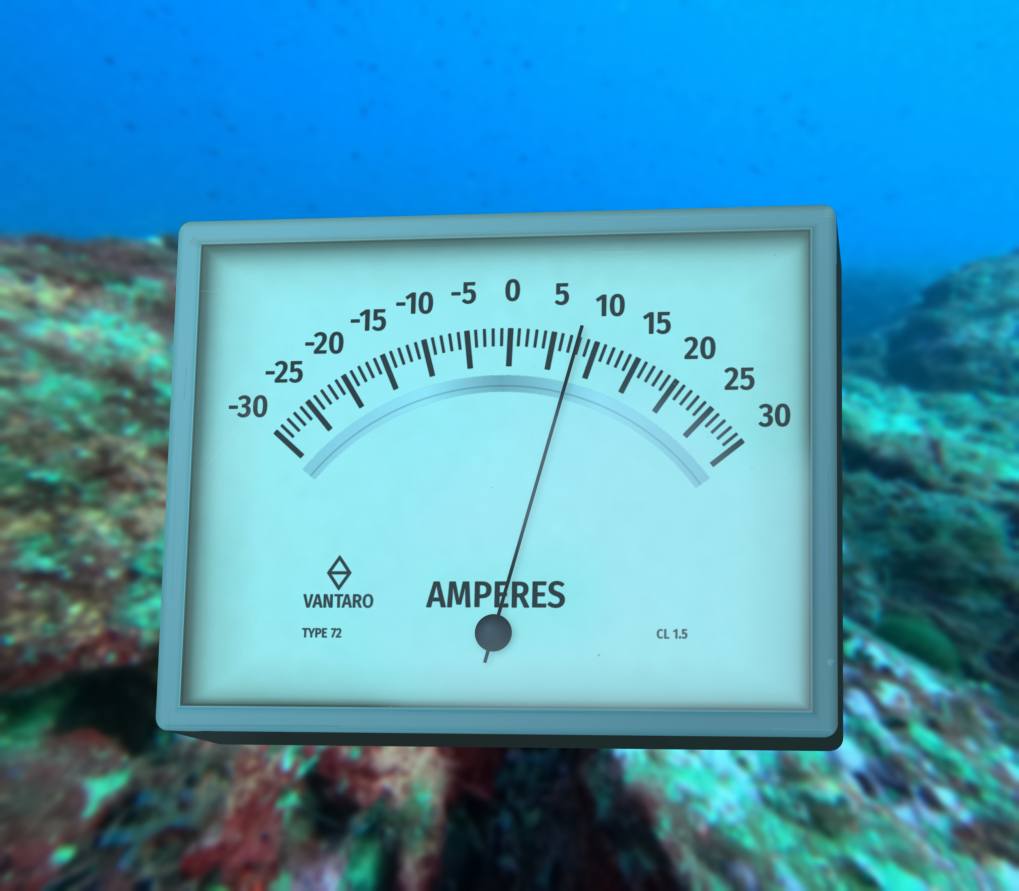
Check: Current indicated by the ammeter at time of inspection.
8 A
